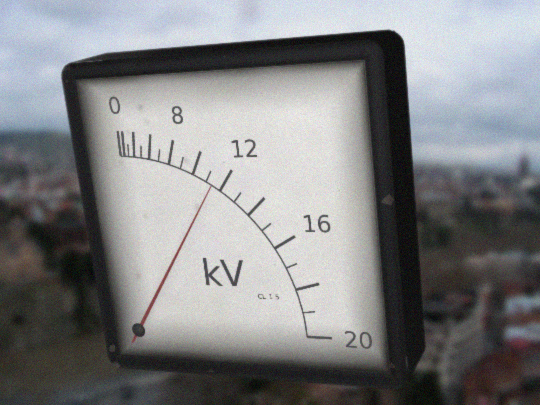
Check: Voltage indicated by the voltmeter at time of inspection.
11.5 kV
